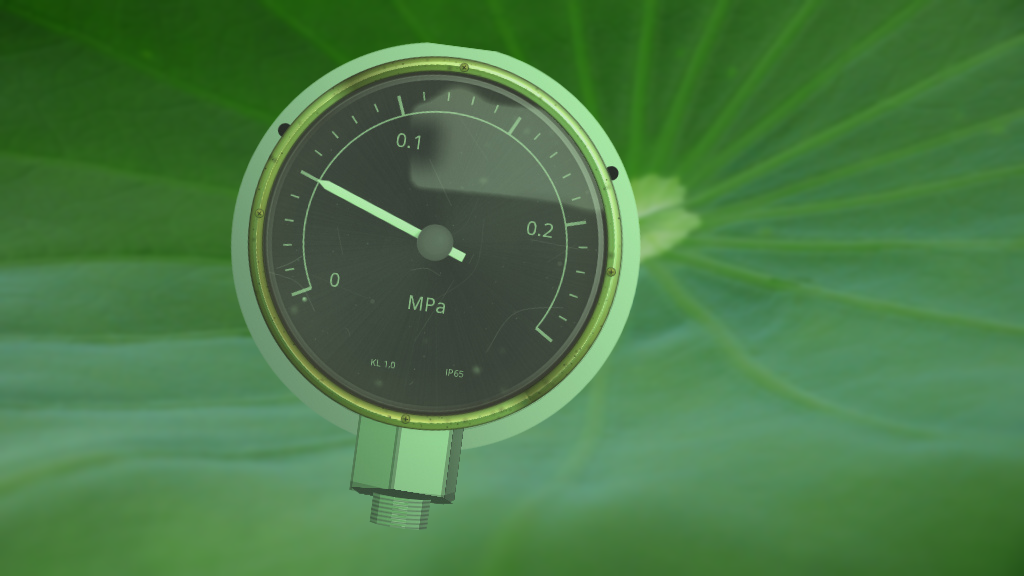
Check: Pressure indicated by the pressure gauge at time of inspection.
0.05 MPa
